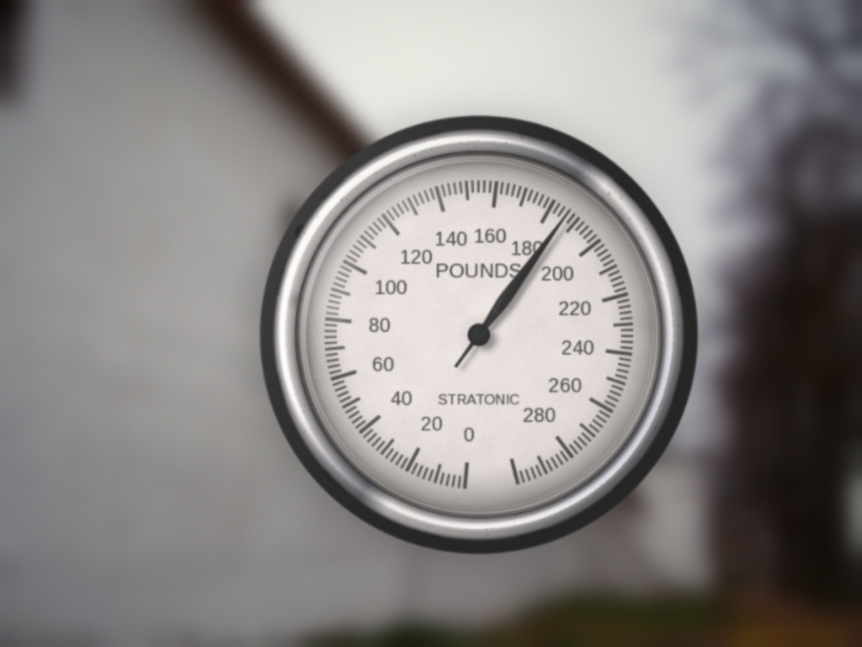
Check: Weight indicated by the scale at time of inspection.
186 lb
